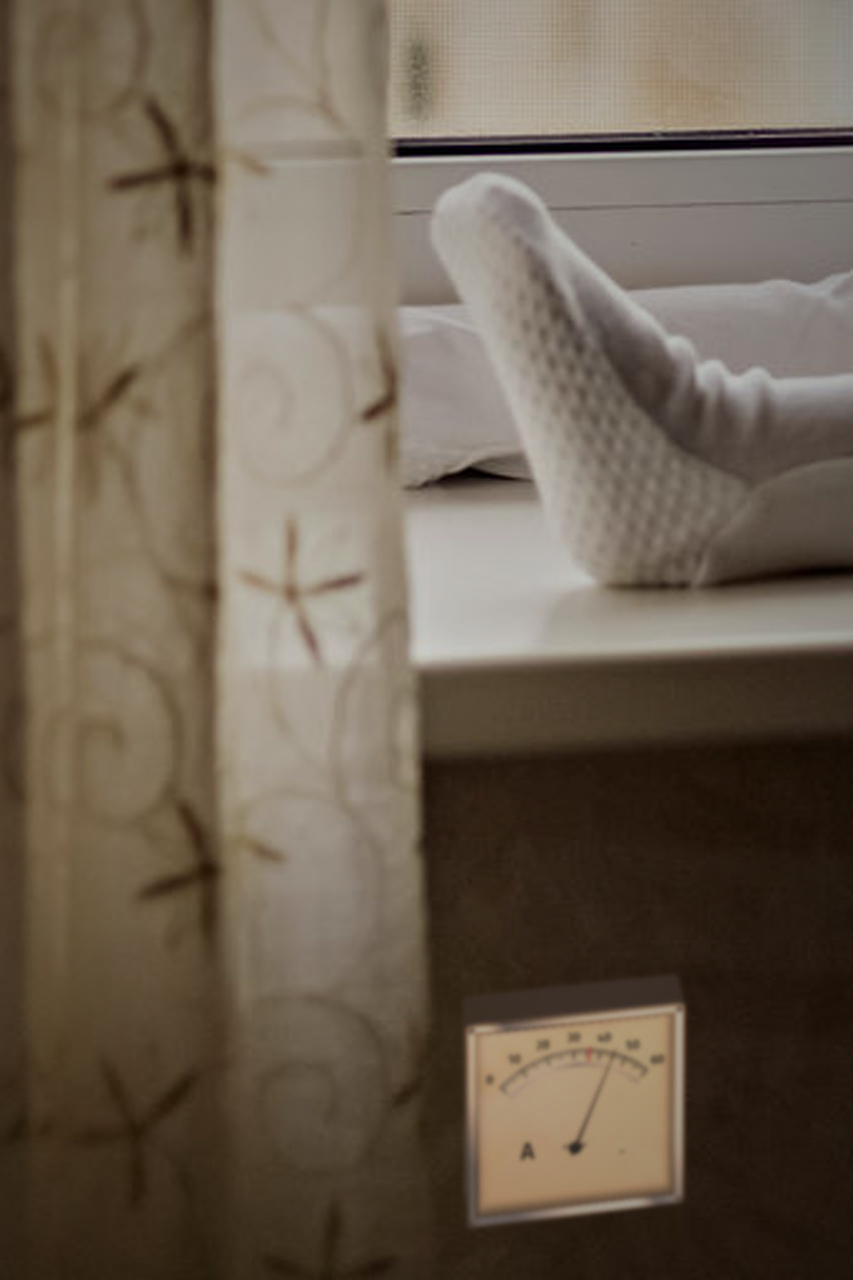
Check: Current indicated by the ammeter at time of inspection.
45 A
